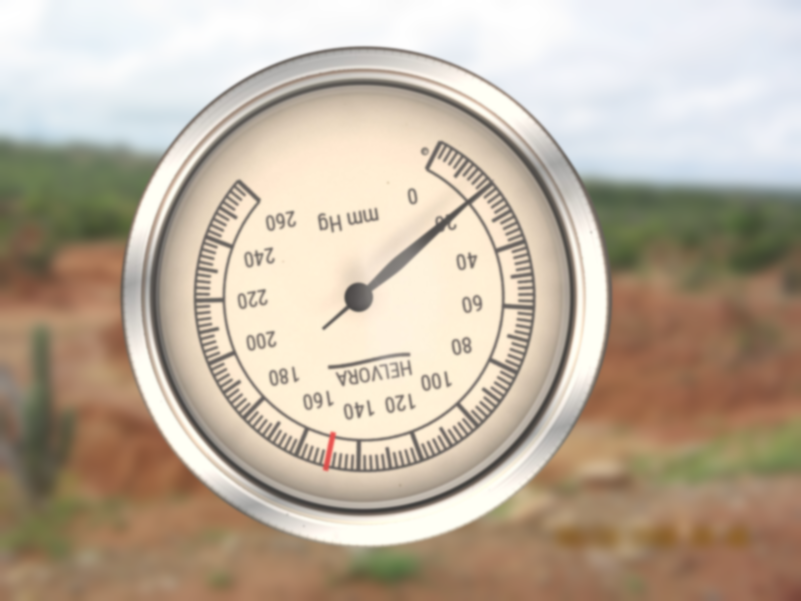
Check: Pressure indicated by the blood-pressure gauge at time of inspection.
20 mmHg
